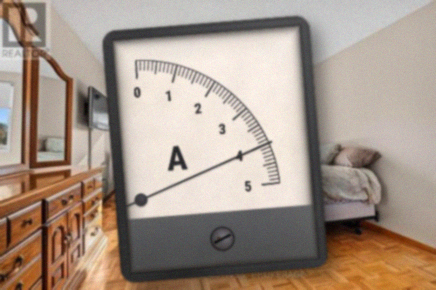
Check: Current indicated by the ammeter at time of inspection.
4 A
